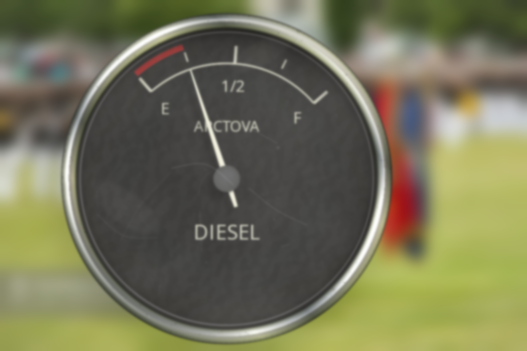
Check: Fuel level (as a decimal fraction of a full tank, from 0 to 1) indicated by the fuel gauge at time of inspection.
0.25
